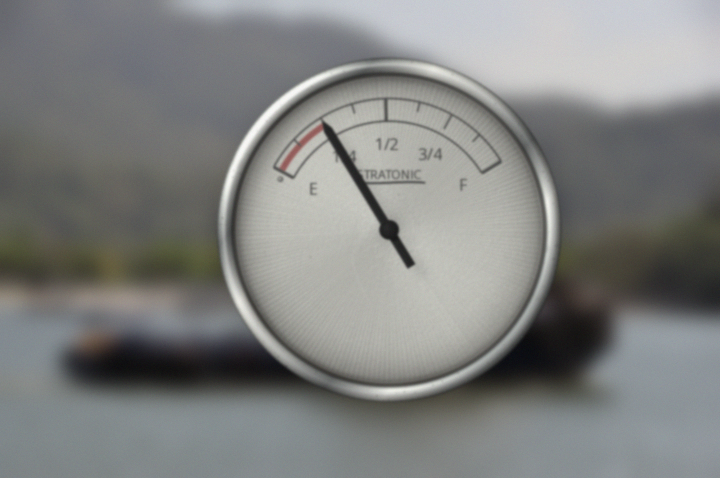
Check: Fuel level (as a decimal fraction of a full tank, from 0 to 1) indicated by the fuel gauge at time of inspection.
0.25
